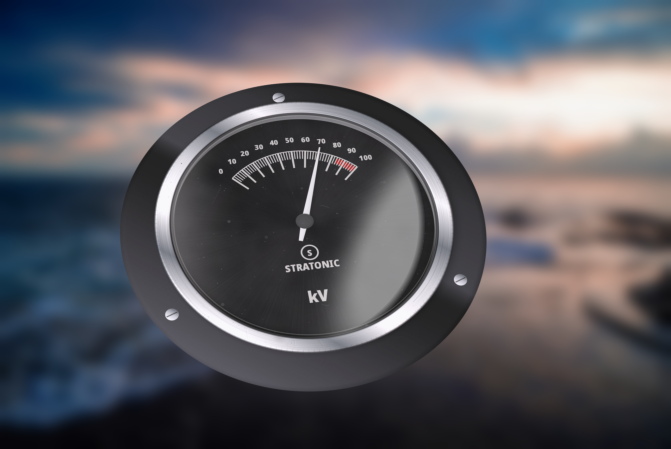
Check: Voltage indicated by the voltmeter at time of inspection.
70 kV
